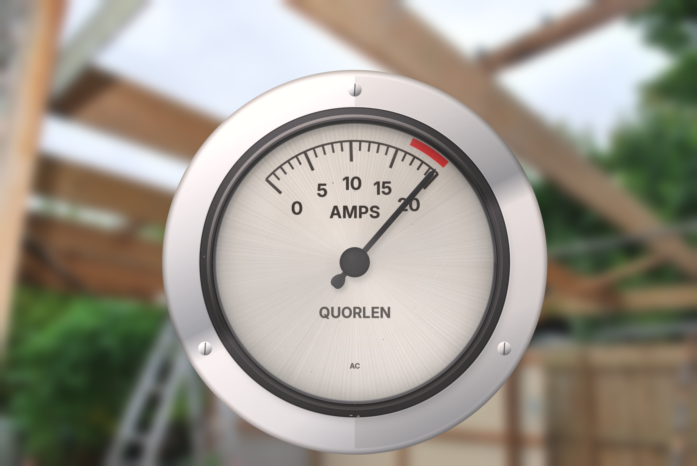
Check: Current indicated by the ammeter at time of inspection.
19.5 A
